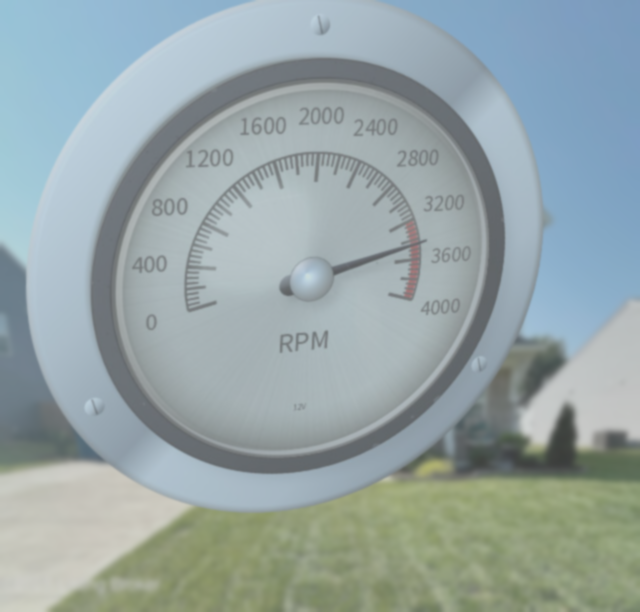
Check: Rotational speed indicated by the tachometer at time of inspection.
3400 rpm
